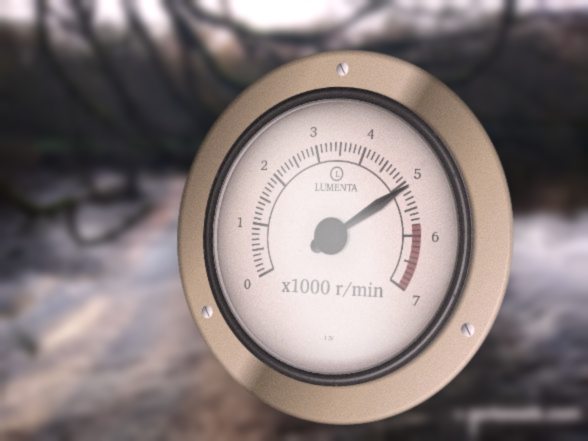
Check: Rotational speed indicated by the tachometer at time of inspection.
5100 rpm
